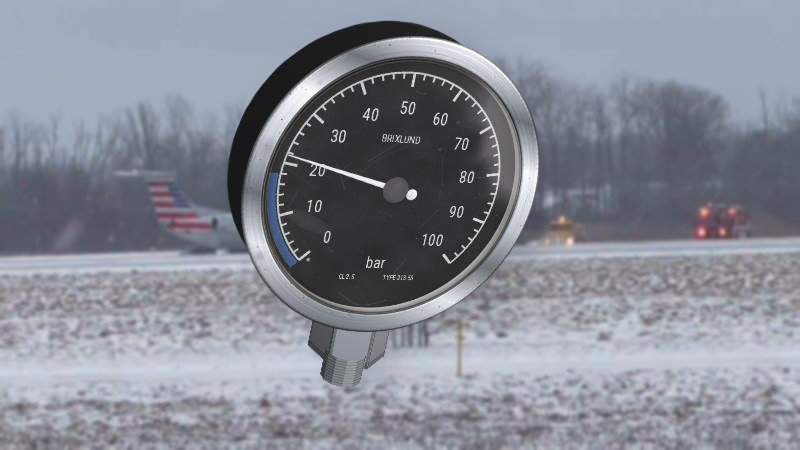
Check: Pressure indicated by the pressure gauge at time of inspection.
22 bar
